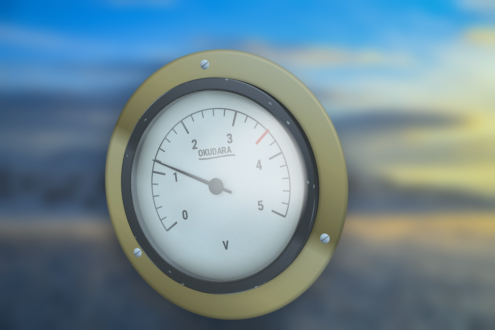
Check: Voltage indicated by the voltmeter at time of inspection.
1.2 V
